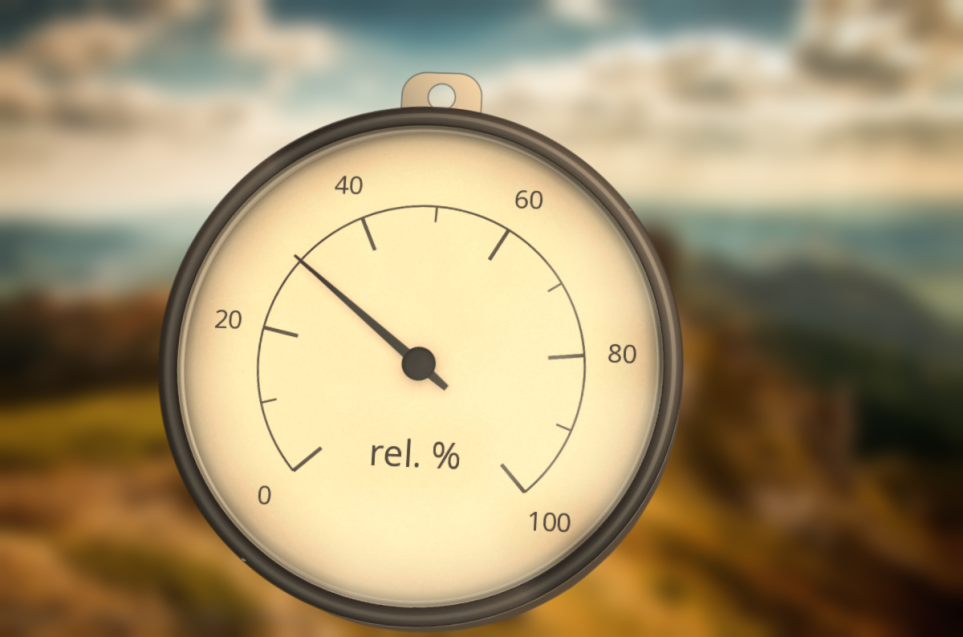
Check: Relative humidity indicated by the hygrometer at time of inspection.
30 %
